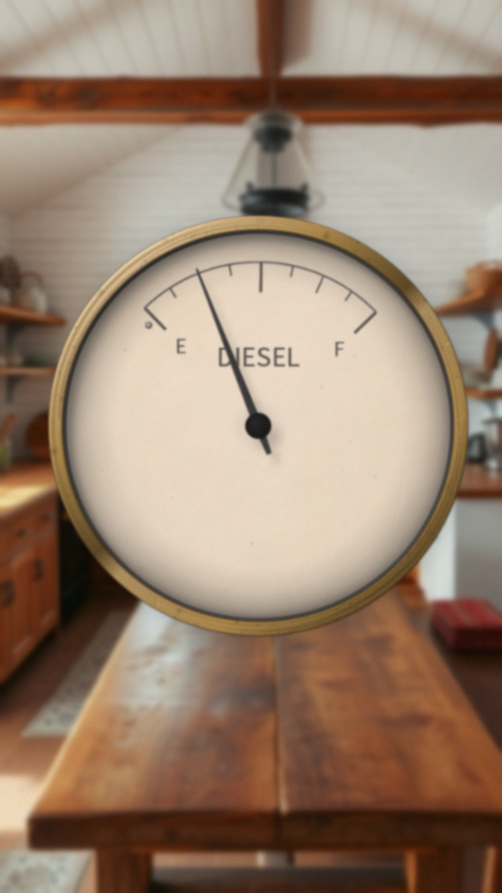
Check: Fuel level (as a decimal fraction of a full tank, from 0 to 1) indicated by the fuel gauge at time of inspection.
0.25
